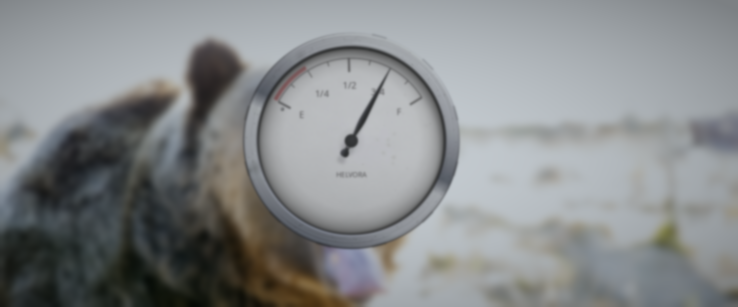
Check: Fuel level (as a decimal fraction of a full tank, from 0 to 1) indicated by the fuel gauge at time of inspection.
0.75
